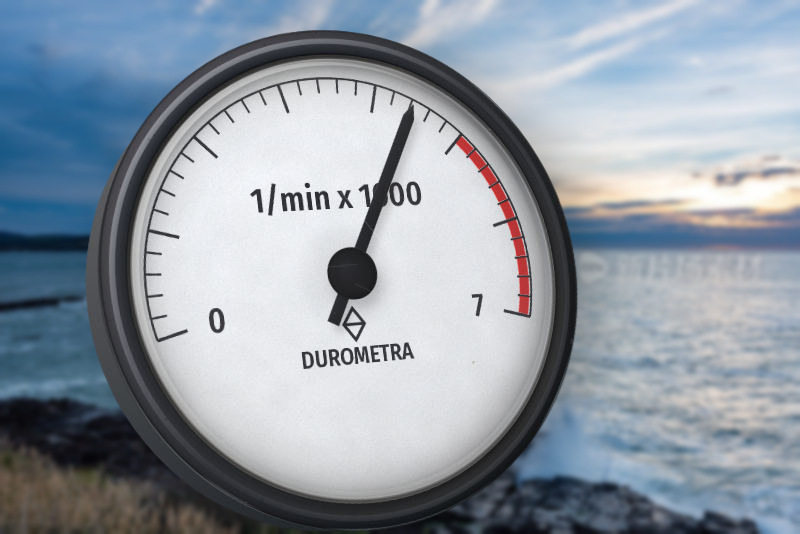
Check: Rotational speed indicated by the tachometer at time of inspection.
4400 rpm
